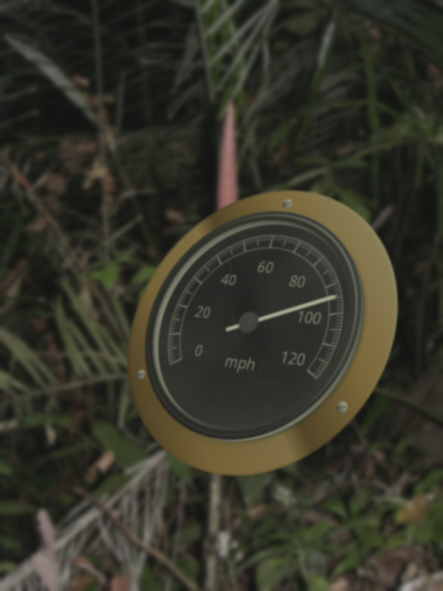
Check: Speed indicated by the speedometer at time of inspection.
95 mph
